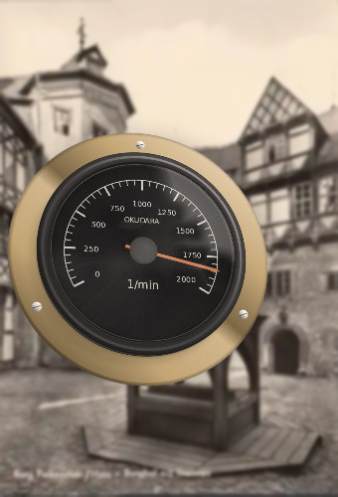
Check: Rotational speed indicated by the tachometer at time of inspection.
1850 rpm
